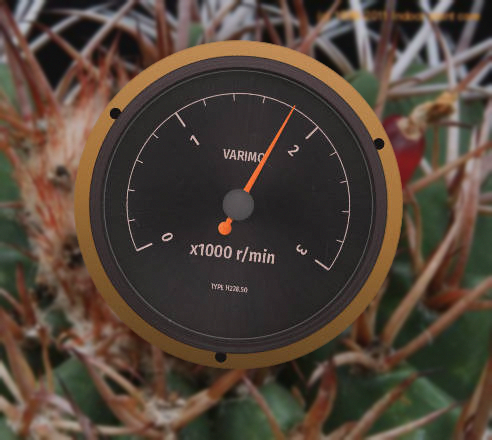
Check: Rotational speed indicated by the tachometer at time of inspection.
1800 rpm
